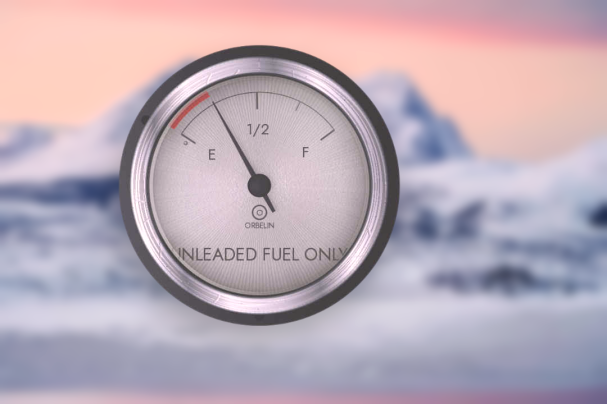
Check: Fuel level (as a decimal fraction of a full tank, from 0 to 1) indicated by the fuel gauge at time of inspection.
0.25
